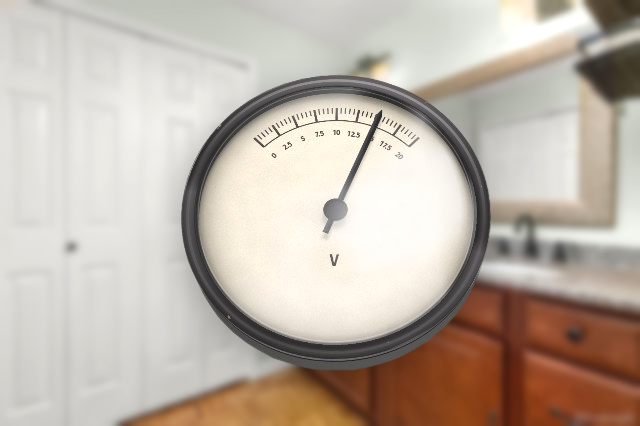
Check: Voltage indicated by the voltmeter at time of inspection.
15 V
